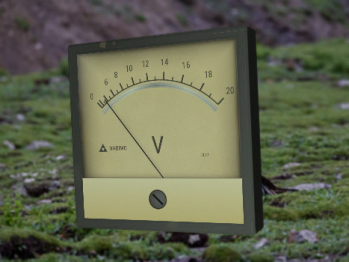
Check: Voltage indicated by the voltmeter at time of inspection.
4 V
